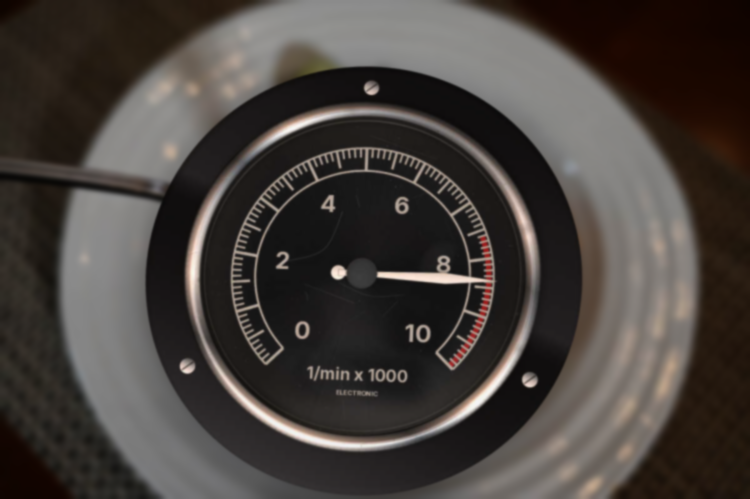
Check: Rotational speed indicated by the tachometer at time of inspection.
8400 rpm
